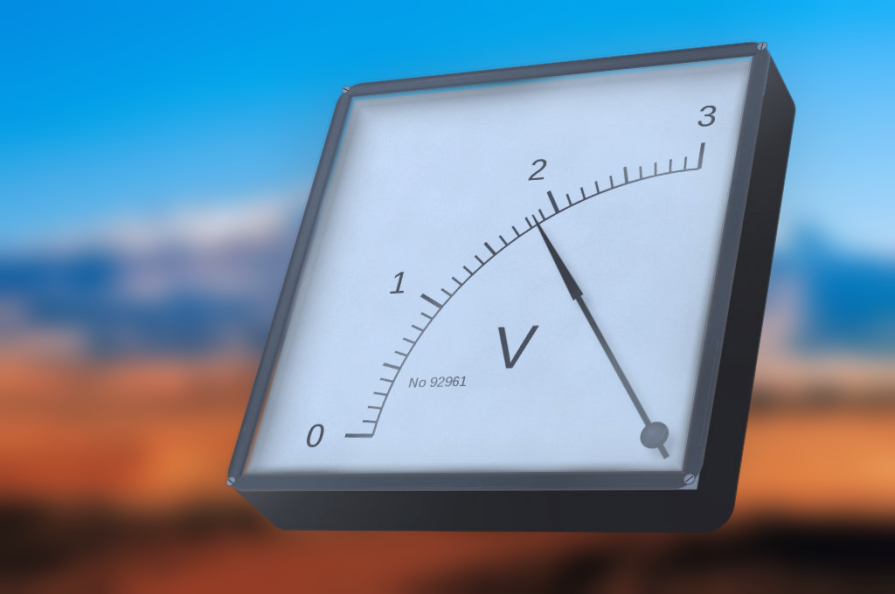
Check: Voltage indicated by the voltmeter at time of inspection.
1.85 V
